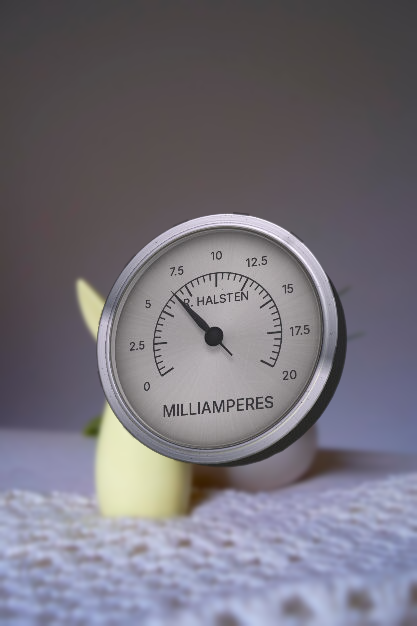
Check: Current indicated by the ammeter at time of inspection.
6.5 mA
